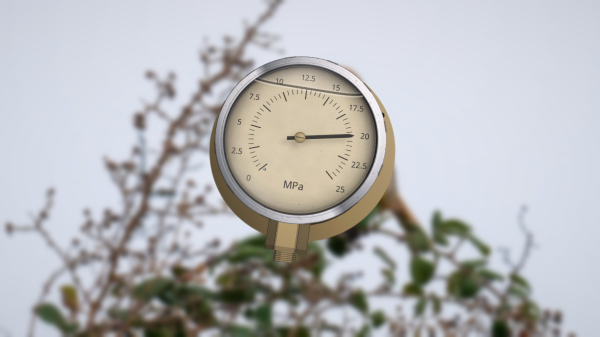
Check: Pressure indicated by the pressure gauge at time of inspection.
20 MPa
